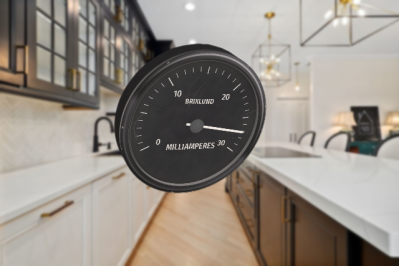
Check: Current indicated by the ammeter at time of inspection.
27 mA
